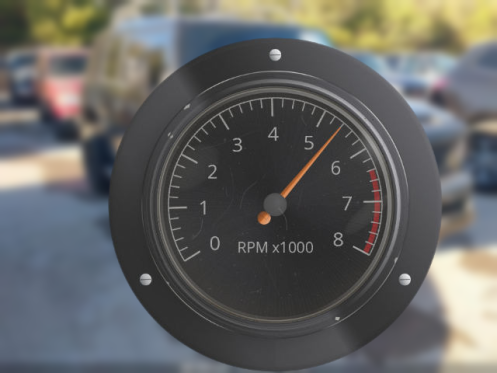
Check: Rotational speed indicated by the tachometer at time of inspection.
5400 rpm
